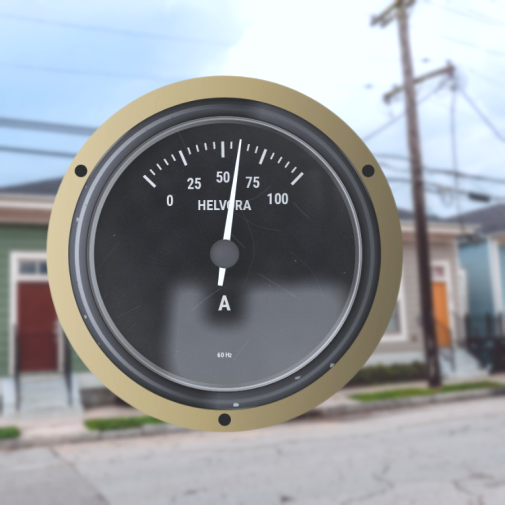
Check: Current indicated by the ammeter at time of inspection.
60 A
